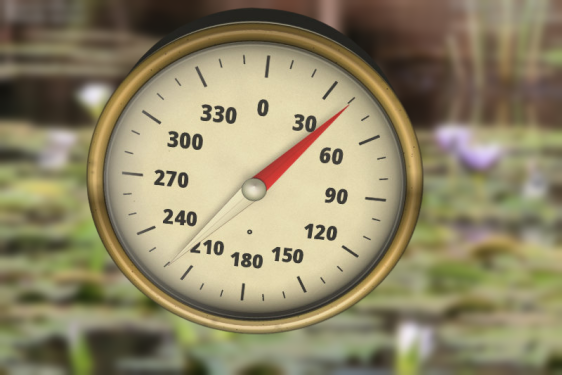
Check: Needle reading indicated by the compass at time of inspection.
40 °
